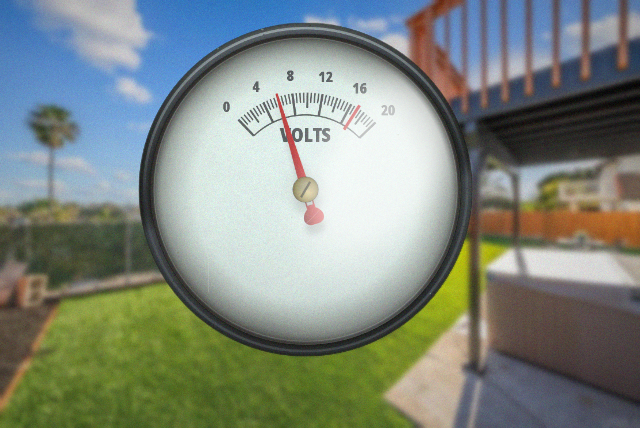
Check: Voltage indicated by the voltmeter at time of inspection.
6 V
